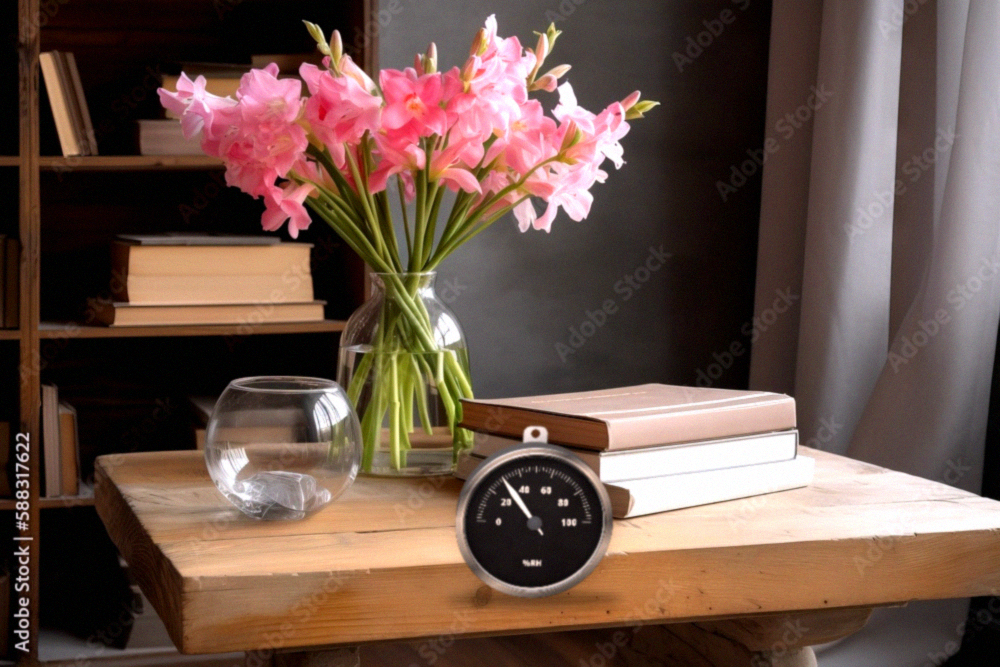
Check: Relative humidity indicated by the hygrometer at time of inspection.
30 %
